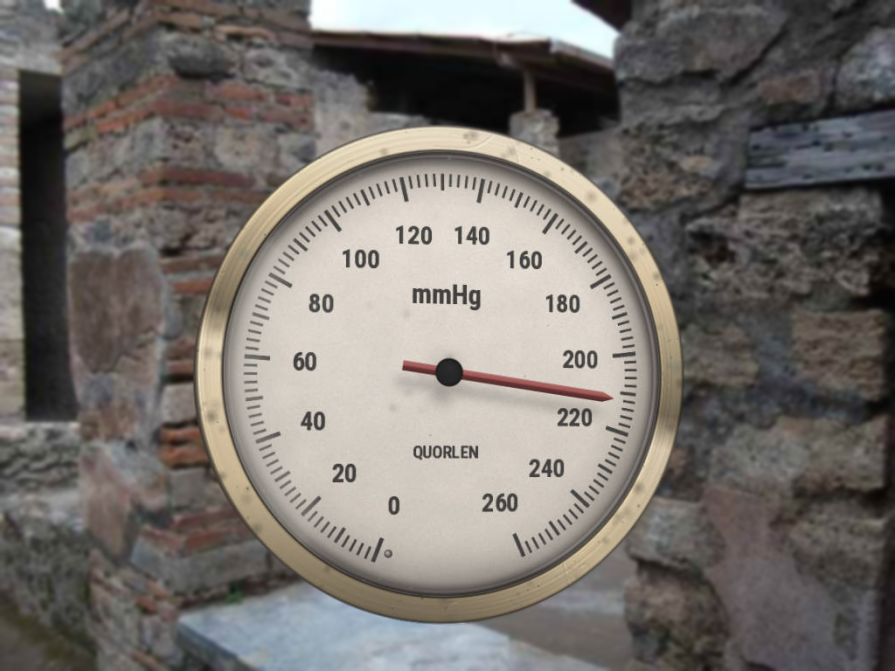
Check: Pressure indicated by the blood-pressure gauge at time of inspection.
212 mmHg
